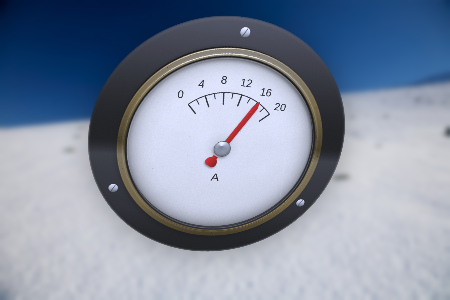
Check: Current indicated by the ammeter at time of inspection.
16 A
